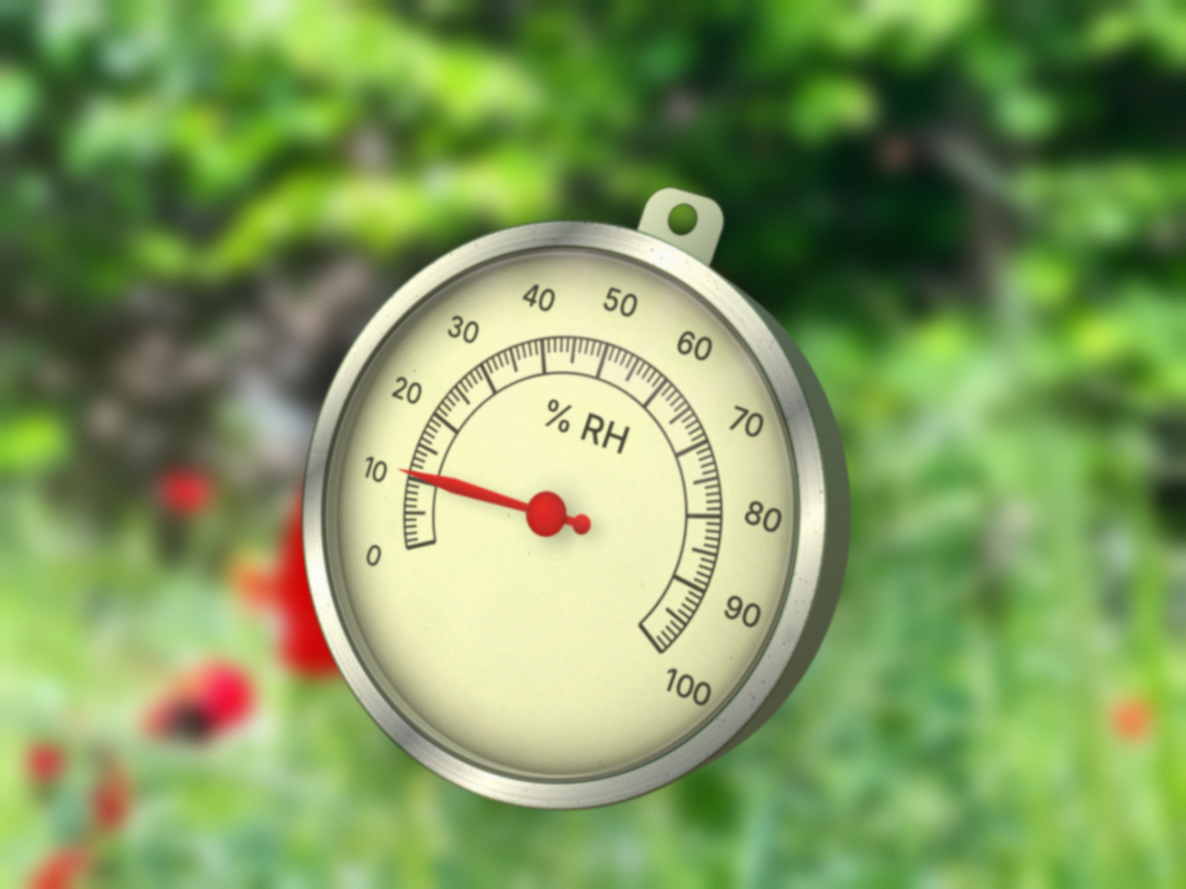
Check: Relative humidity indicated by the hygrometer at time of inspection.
11 %
